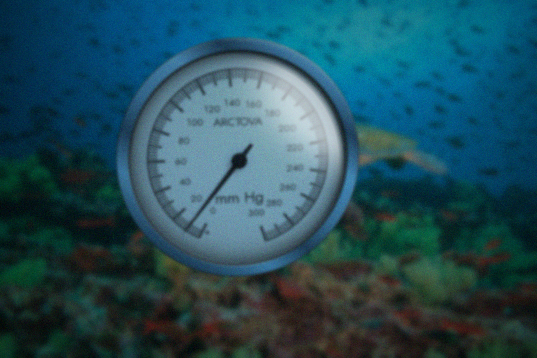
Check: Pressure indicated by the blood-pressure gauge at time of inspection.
10 mmHg
